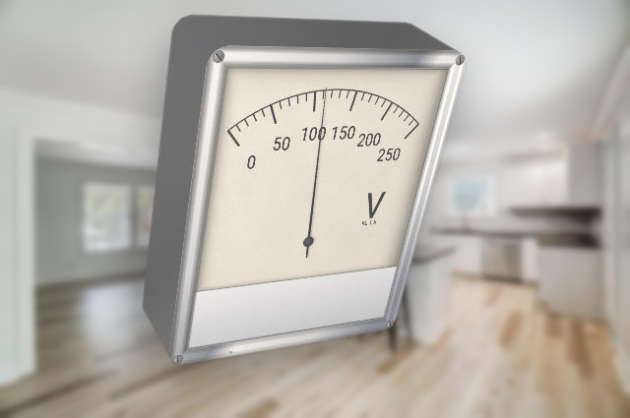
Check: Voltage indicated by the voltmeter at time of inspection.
110 V
